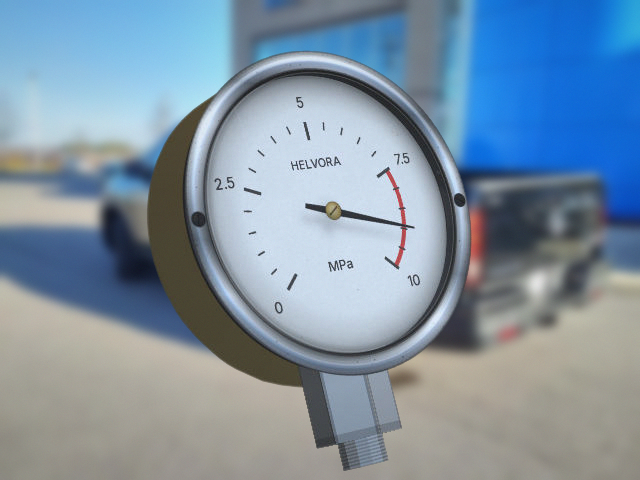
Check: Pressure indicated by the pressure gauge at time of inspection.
9 MPa
